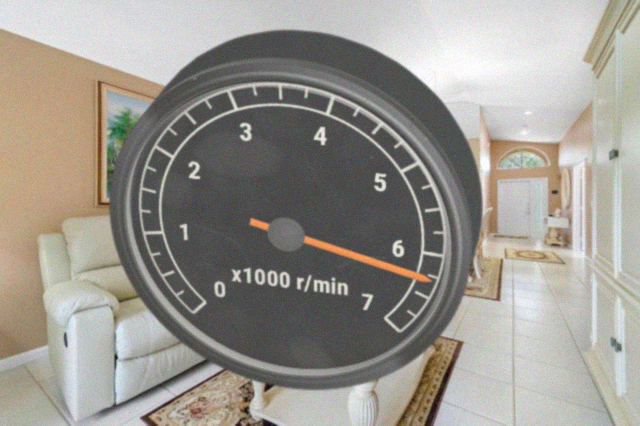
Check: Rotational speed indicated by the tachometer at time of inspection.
6250 rpm
